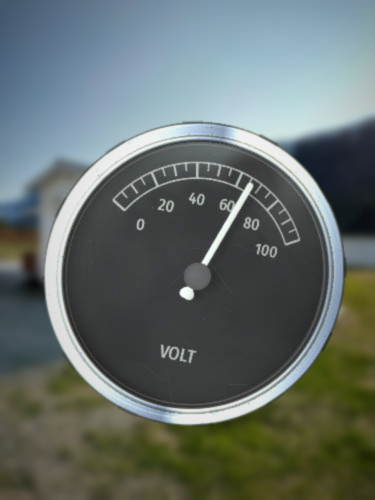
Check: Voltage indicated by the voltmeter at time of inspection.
65 V
